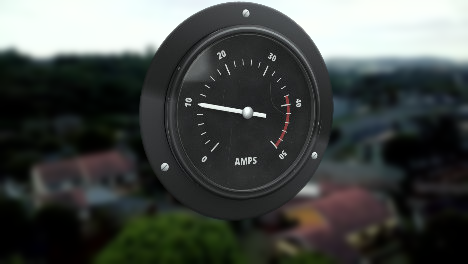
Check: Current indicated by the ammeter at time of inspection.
10 A
